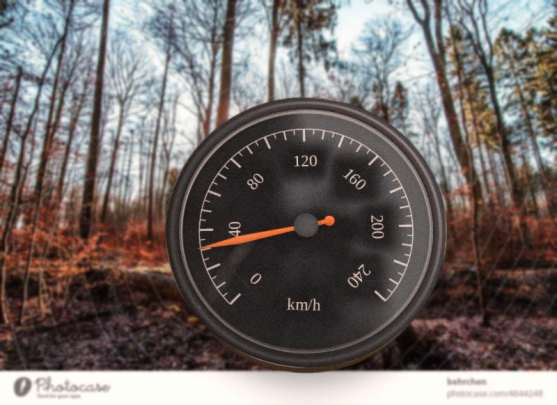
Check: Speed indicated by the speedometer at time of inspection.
30 km/h
